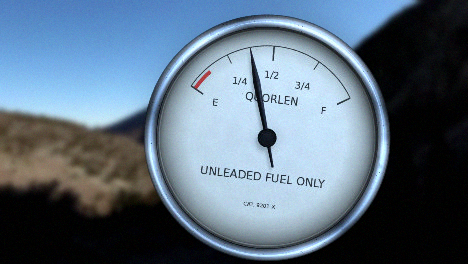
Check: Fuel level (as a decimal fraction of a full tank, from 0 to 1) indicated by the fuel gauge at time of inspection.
0.375
